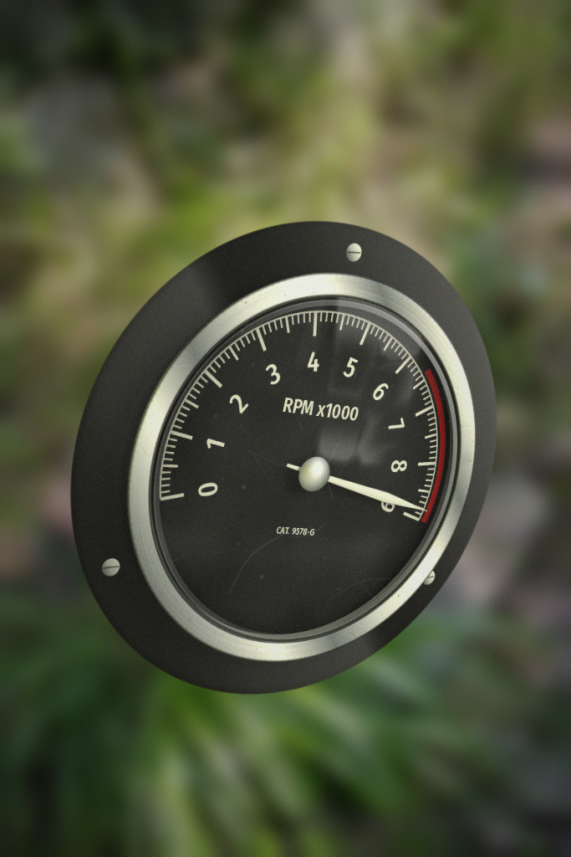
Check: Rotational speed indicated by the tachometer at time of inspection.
8800 rpm
